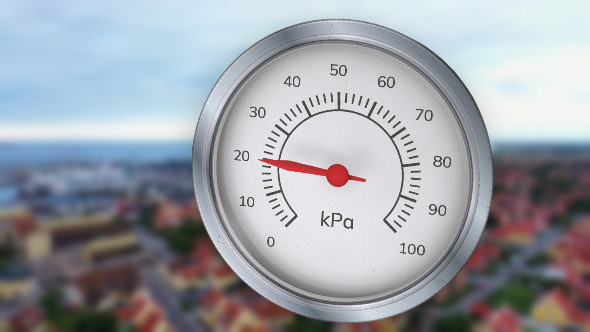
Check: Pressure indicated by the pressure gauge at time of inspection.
20 kPa
